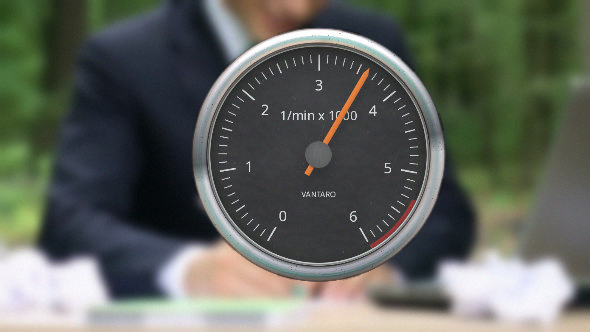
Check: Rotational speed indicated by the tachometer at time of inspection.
3600 rpm
